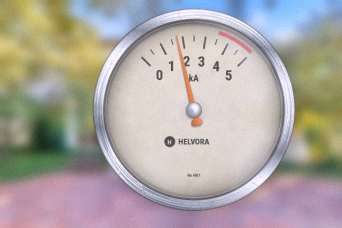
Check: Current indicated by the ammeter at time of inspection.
1.75 kA
